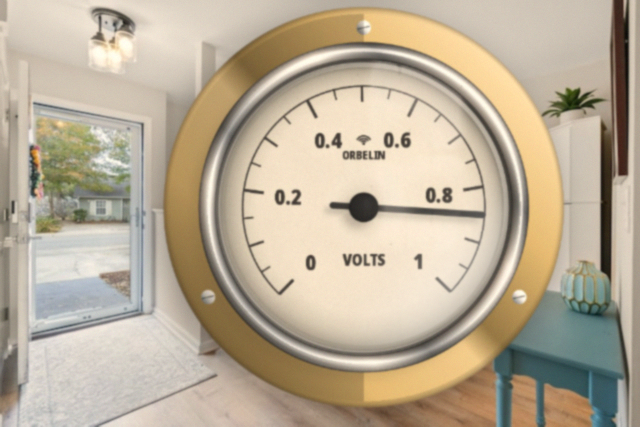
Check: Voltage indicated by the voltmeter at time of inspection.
0.85 V
